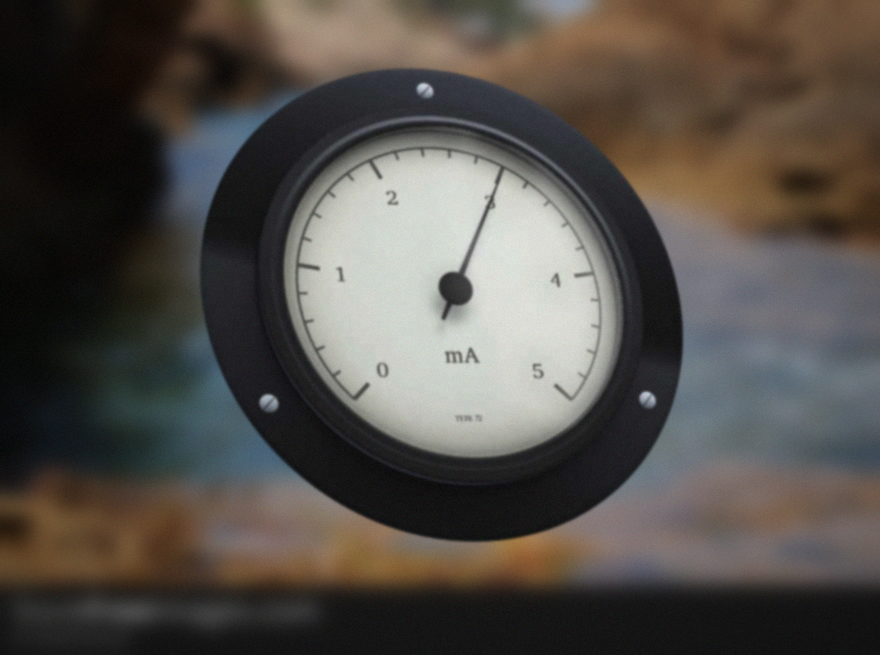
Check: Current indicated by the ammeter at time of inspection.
3 mA
